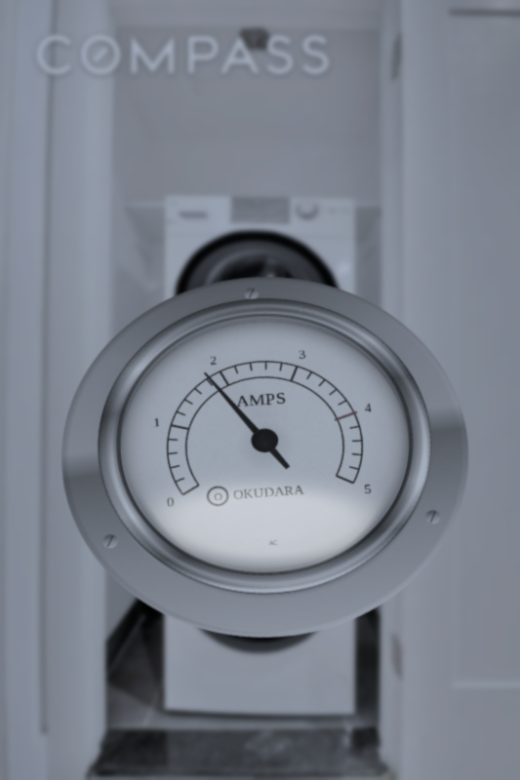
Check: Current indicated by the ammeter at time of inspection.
1.8 A
